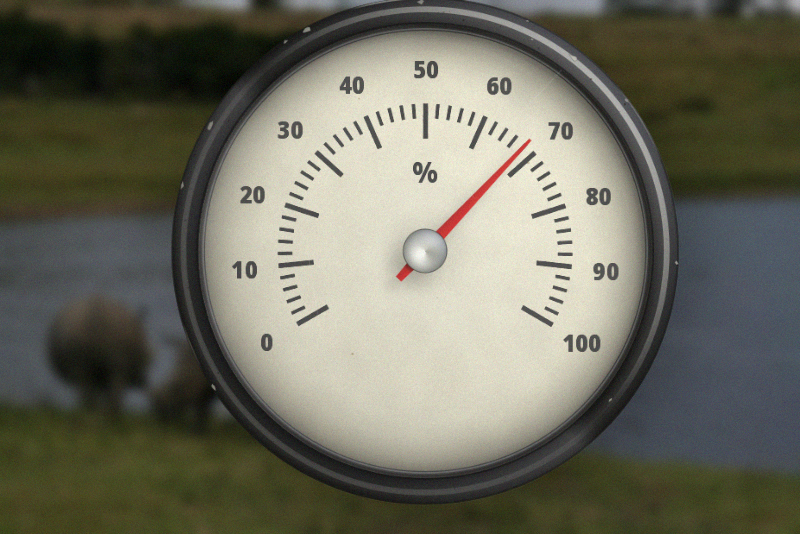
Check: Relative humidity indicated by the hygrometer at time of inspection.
68 %
